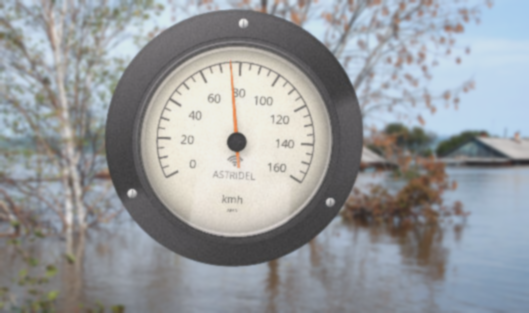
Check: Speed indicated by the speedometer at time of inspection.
75 km/h
